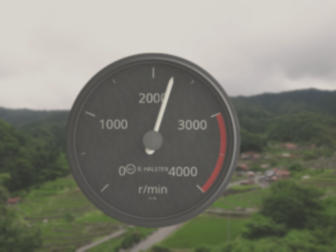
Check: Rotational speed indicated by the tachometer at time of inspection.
2250 rpm
